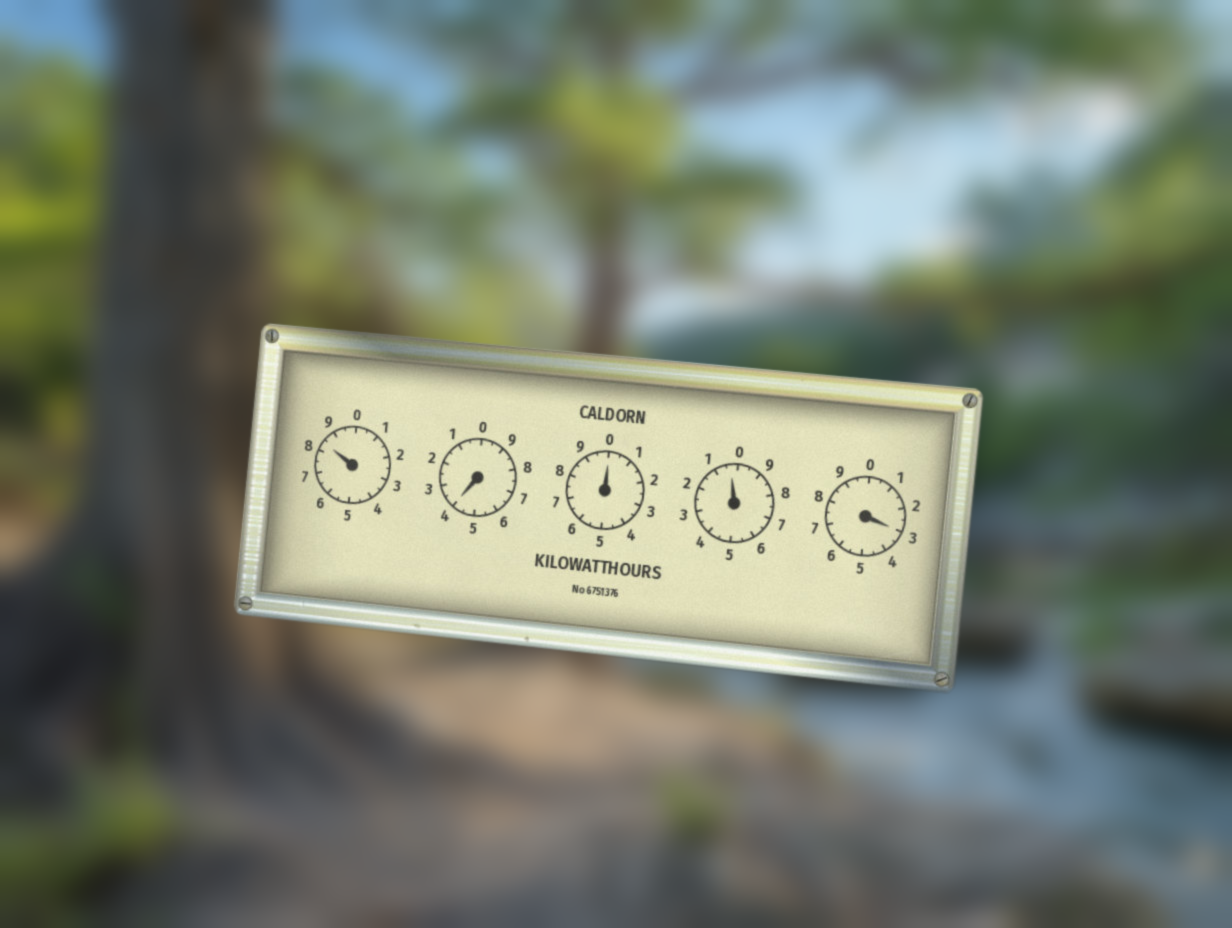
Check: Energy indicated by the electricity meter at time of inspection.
84003 kWh
